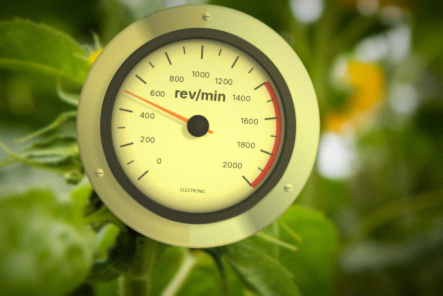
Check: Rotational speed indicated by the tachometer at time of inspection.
500 rpm
